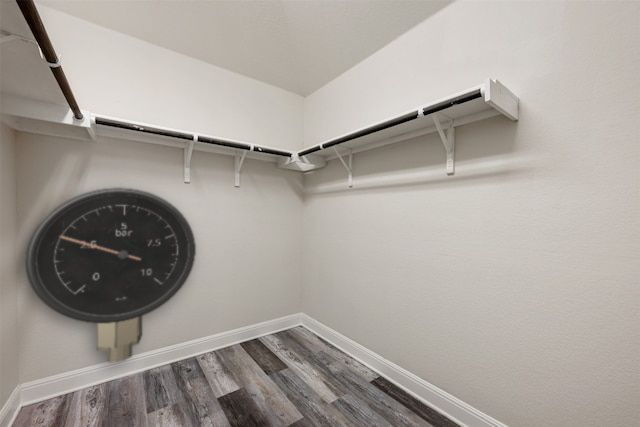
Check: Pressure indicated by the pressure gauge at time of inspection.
2.5 bar
